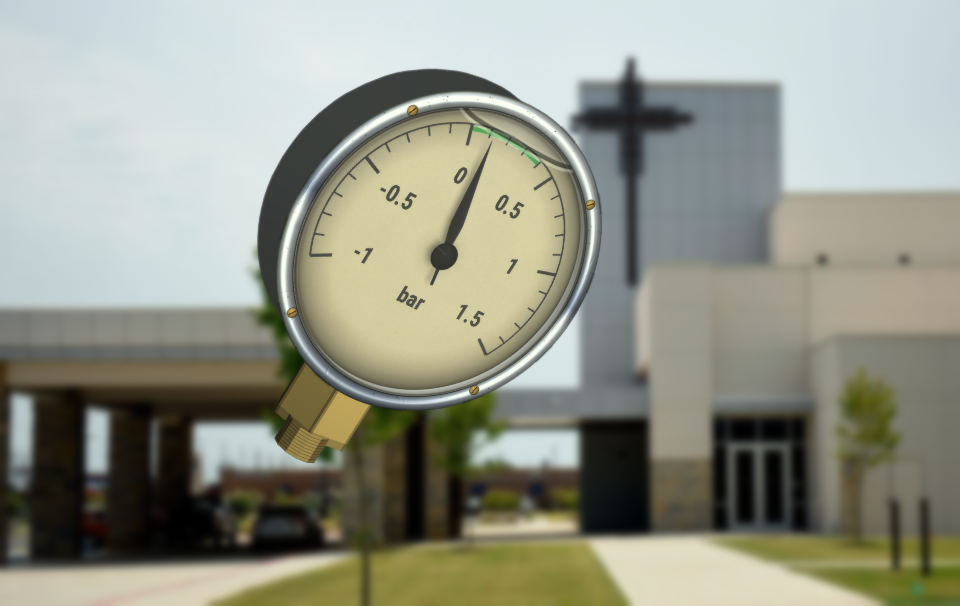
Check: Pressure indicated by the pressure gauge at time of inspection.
0.1 bar
